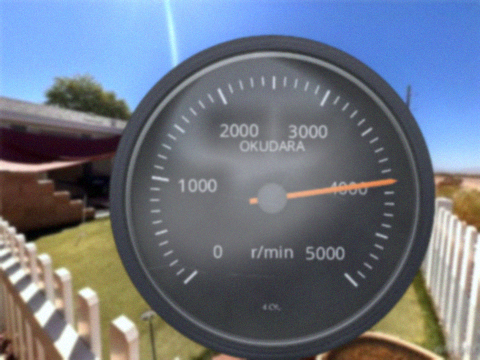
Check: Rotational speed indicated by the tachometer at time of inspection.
4000 rpm
